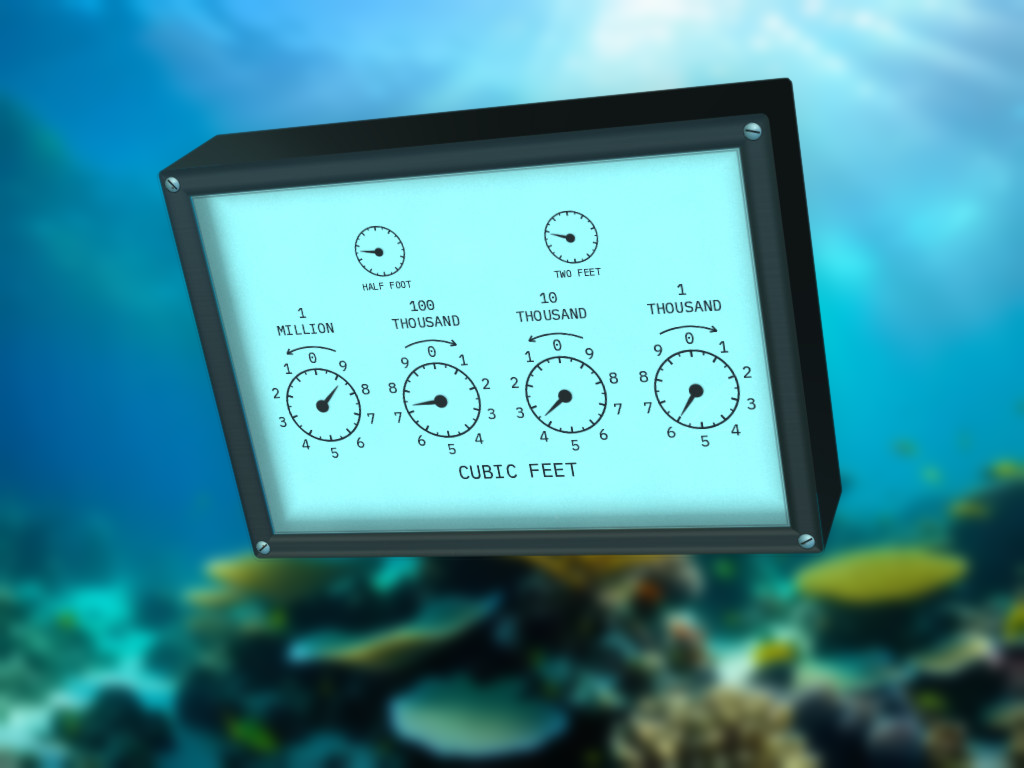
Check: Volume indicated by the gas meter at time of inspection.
873600 ft³
